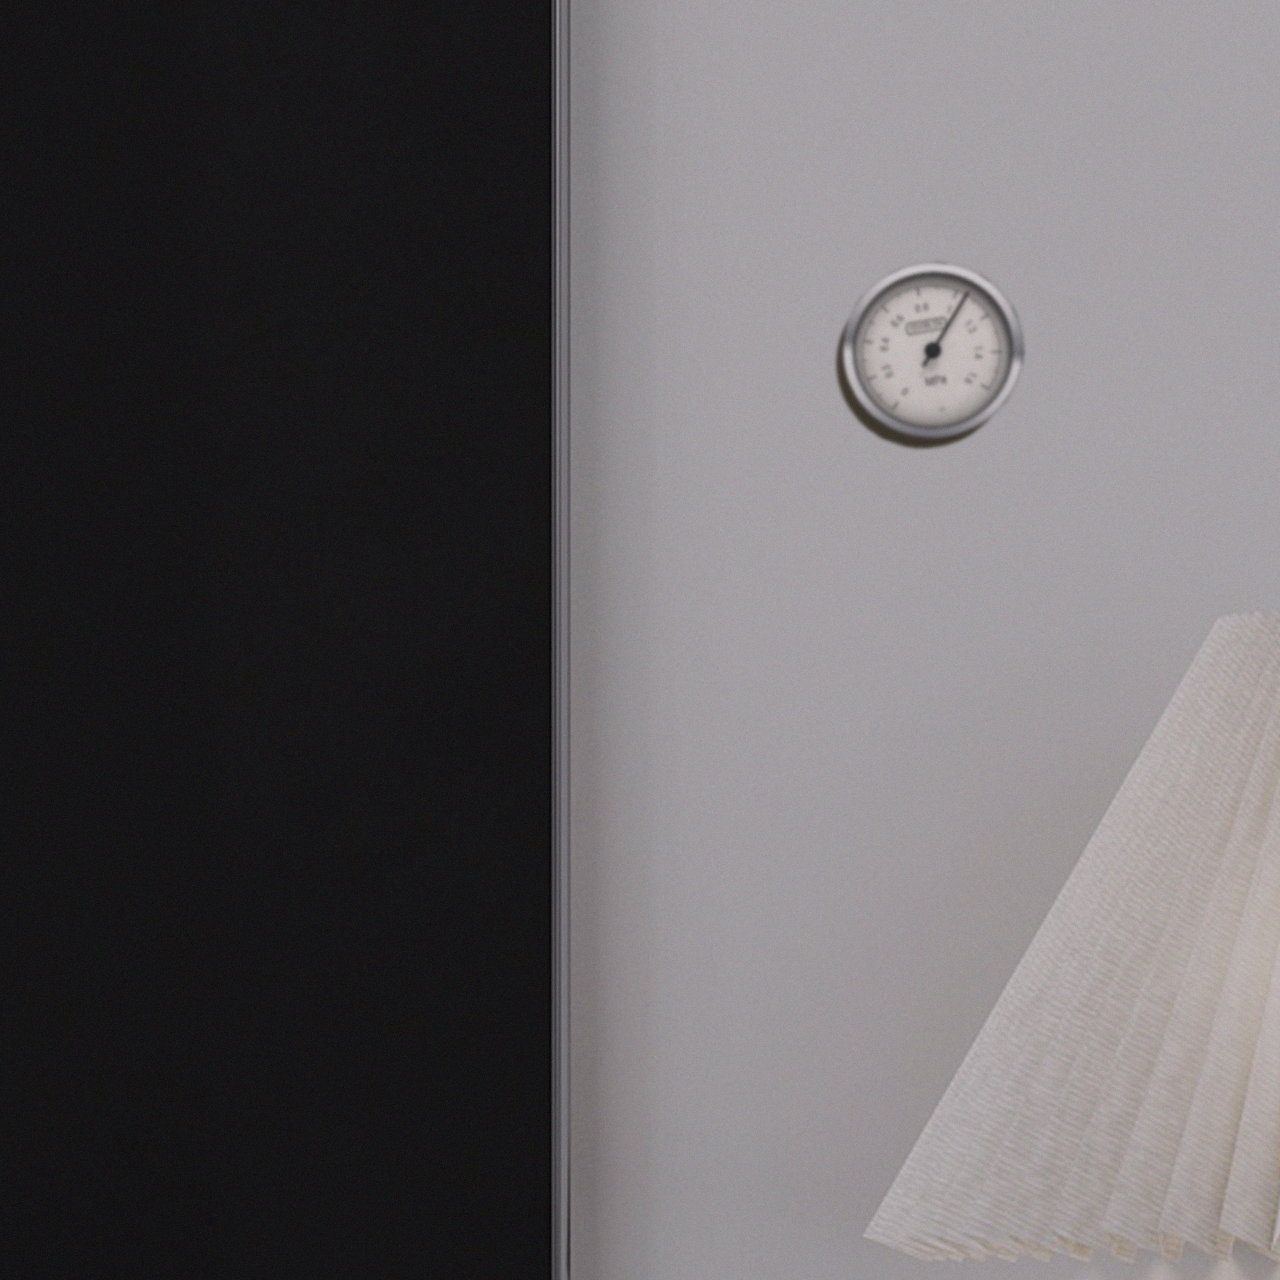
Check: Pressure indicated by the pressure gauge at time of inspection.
1.05 MPa
